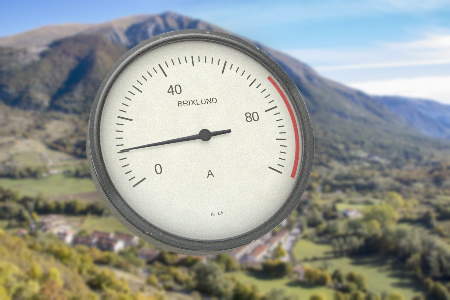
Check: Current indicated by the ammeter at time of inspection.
10 A
